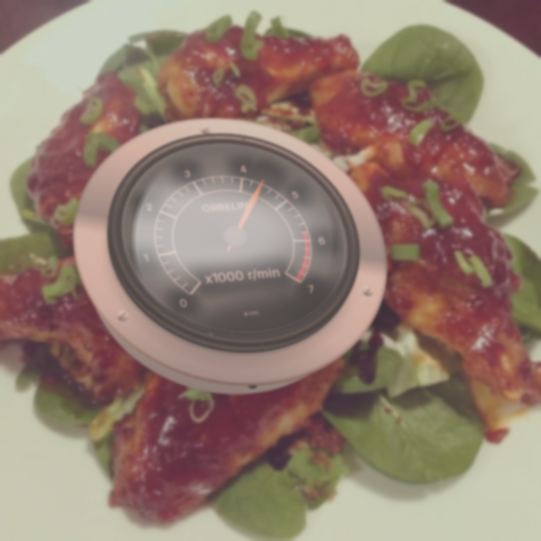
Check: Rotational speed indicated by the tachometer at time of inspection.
4400 rpm
